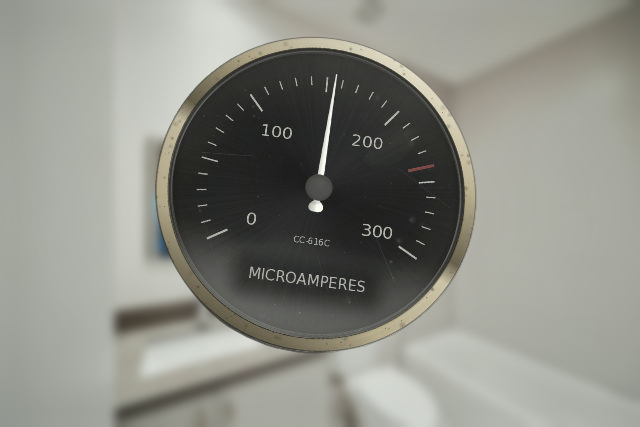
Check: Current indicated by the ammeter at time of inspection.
155 µA
